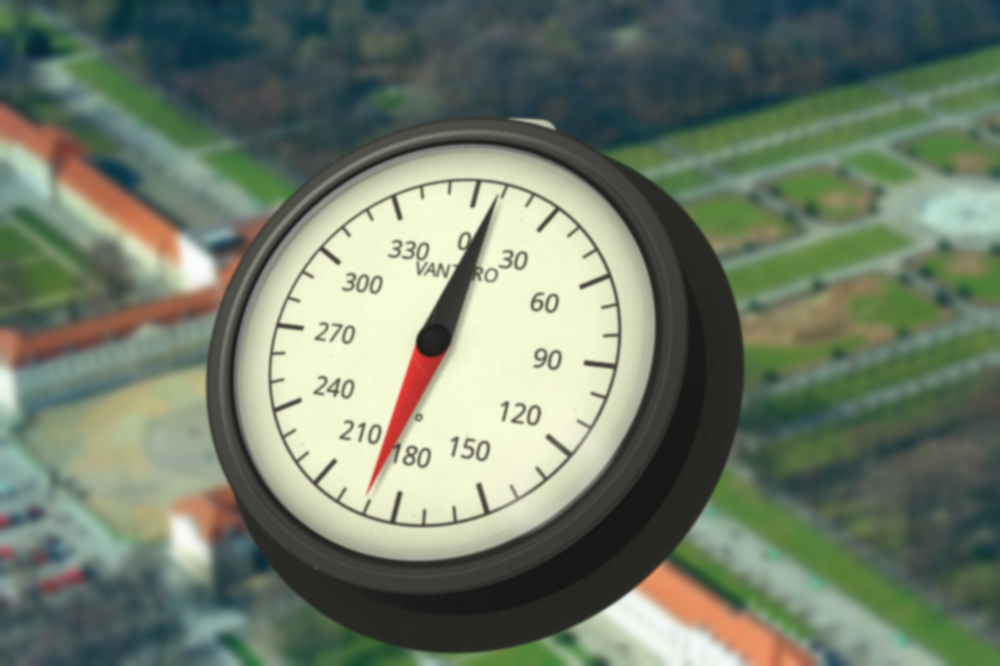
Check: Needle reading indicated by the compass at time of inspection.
190 °
